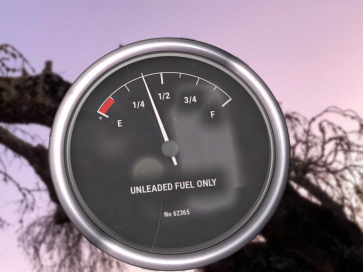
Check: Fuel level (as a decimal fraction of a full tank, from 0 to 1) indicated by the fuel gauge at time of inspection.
0.375
